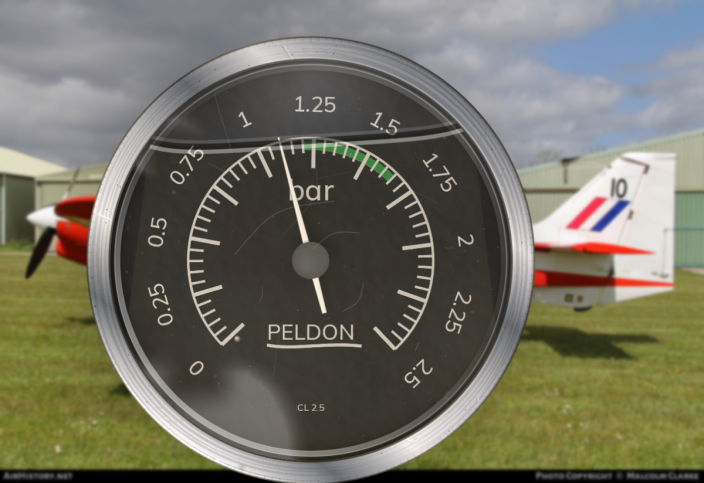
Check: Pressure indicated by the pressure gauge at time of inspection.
1.1 bar
